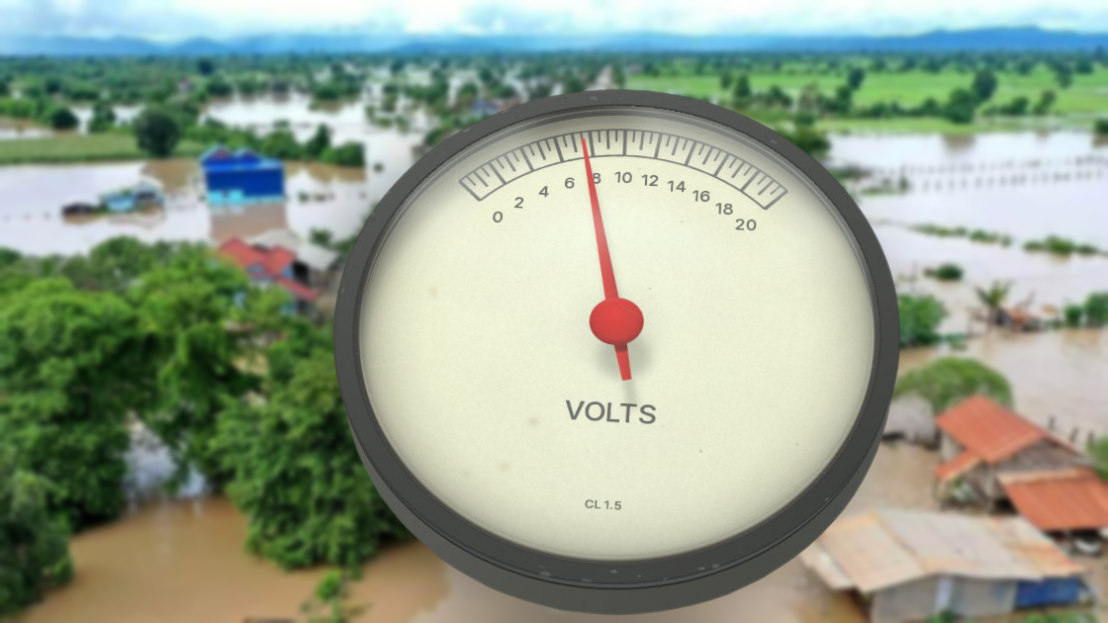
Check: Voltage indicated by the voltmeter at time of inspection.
7.5 V
